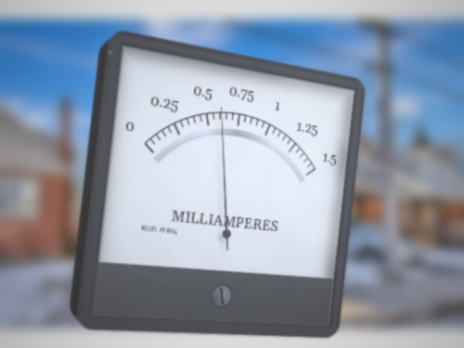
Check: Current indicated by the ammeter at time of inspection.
0.6 mA
